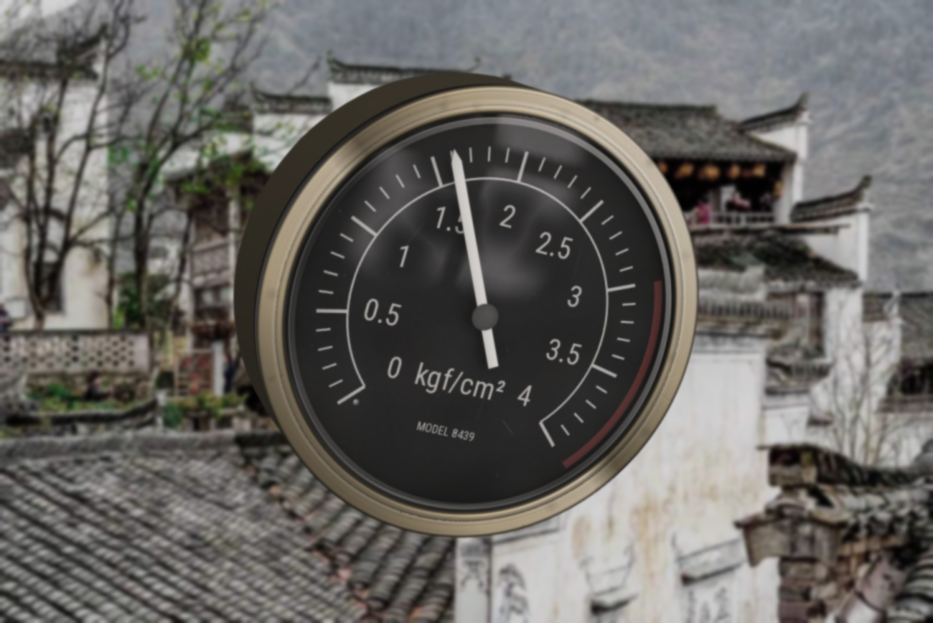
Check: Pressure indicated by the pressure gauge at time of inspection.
1.6 kg/cm²
